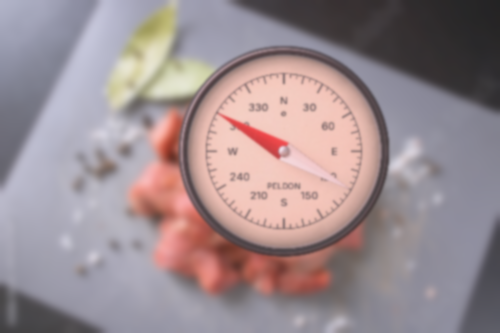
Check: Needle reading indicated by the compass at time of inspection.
300 °
